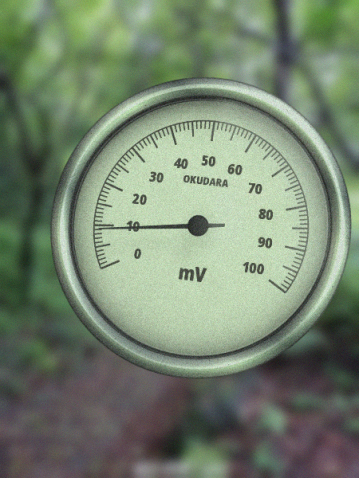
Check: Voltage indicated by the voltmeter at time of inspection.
9 mV
